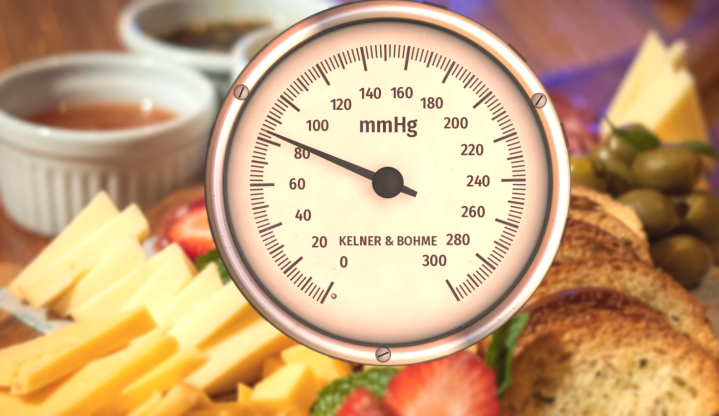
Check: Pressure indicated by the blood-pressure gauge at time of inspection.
84 mmHg
